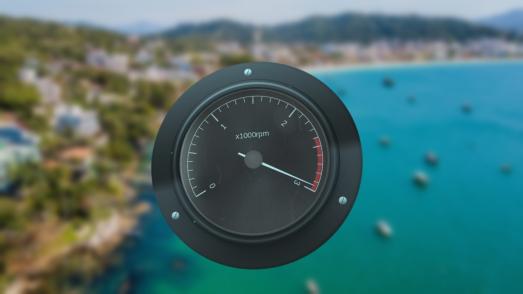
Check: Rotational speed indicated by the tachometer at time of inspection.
2950 rpm
